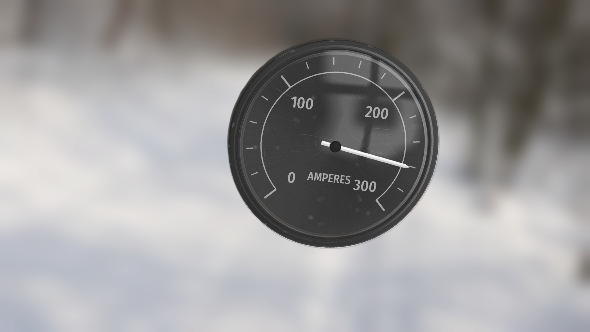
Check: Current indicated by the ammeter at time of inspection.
260 A
